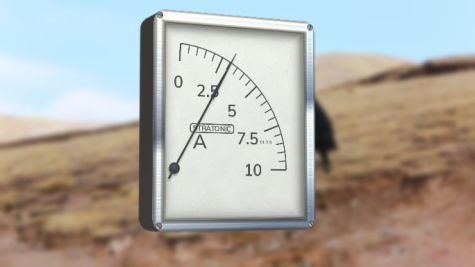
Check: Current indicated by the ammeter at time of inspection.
3 A
